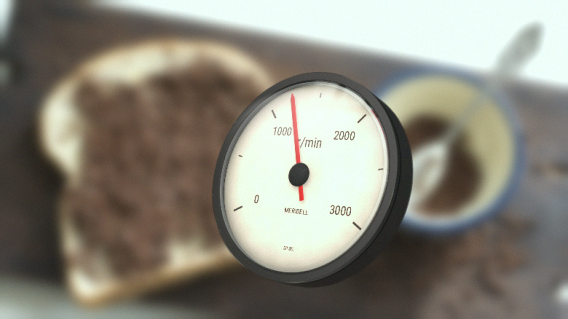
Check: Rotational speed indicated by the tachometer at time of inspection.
1250 rpm
